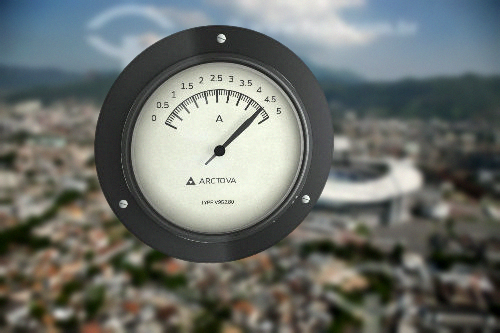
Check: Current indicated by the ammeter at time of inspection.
4.5 A
